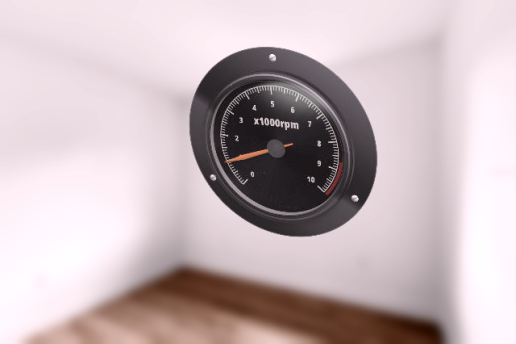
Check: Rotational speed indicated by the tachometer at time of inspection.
1000 rpm
